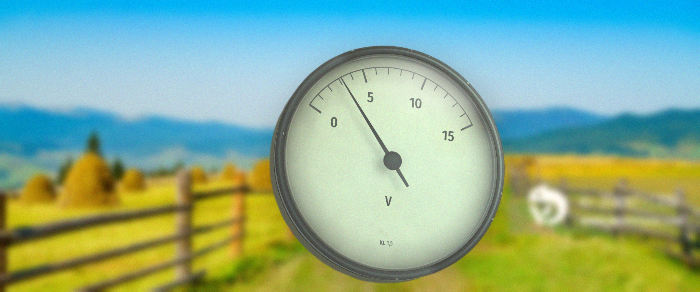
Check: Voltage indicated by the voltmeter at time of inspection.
3 V
